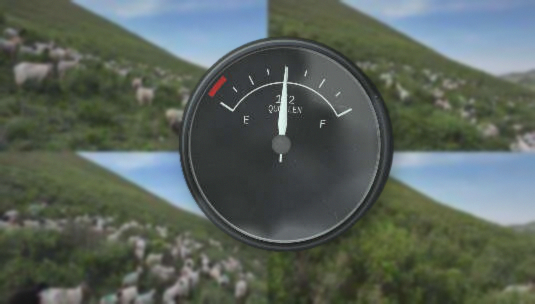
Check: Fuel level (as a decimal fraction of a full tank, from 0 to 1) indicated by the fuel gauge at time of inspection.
0.5
